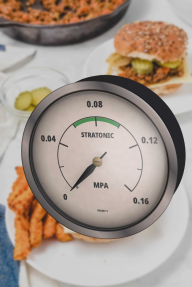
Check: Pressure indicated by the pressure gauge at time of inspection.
0 MPa
